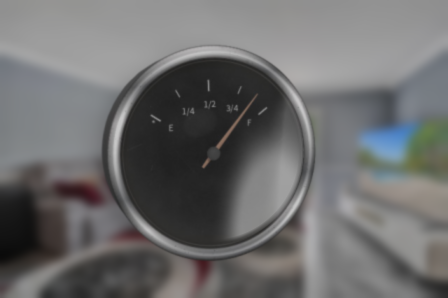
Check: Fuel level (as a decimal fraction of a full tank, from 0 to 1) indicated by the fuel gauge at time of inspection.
0.875
